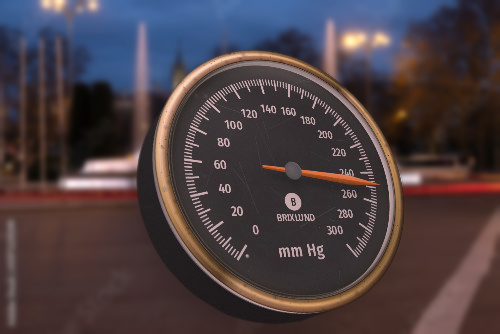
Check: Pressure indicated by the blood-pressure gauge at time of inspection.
250 mmHg
